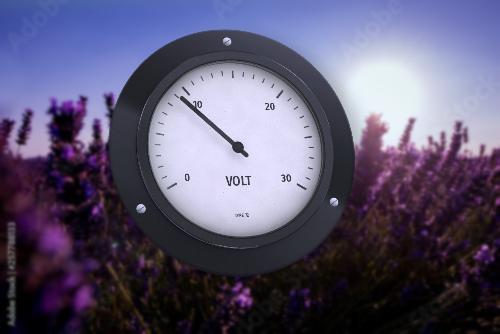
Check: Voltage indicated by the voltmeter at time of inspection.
9 V
